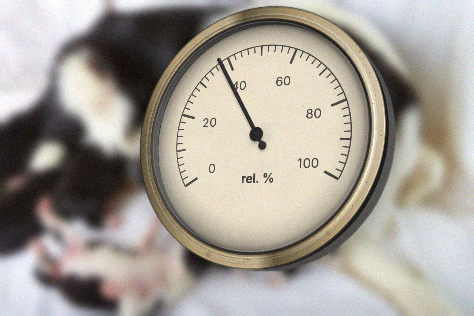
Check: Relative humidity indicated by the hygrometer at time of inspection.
38 %
